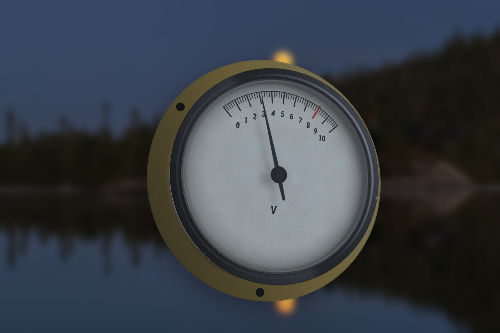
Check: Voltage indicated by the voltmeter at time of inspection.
3 V
